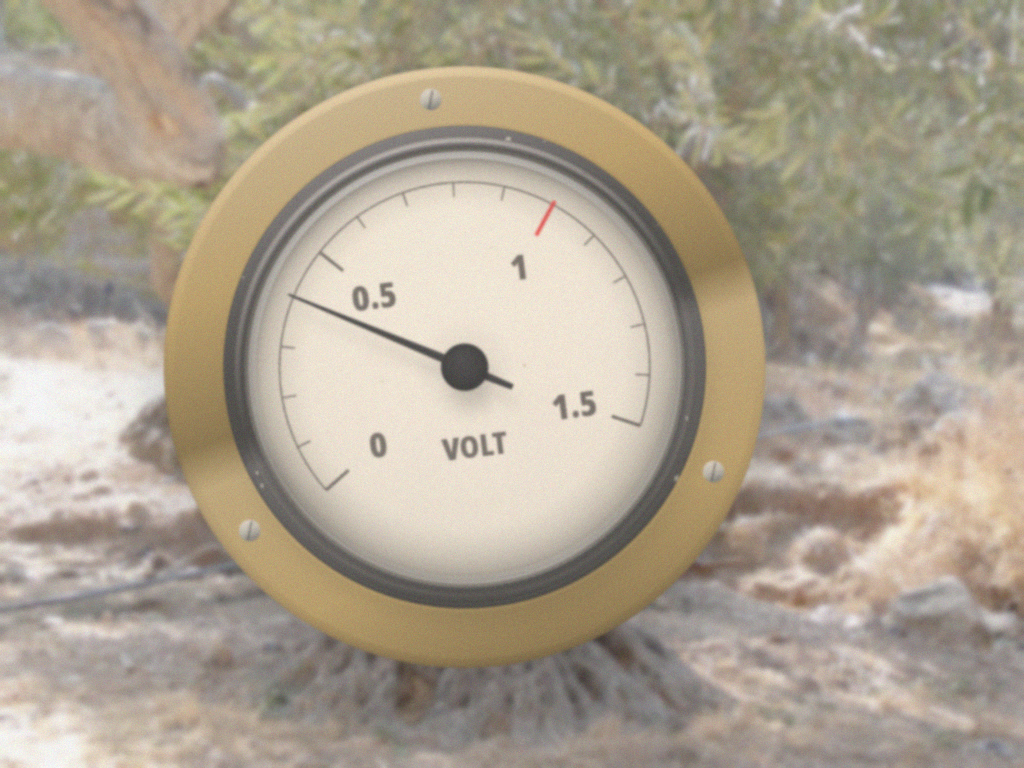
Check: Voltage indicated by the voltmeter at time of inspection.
0.4 V
